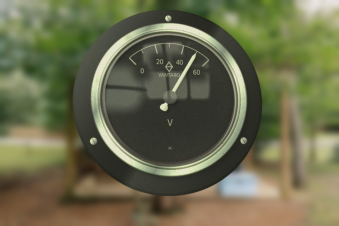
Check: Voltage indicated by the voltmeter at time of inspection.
50 V
